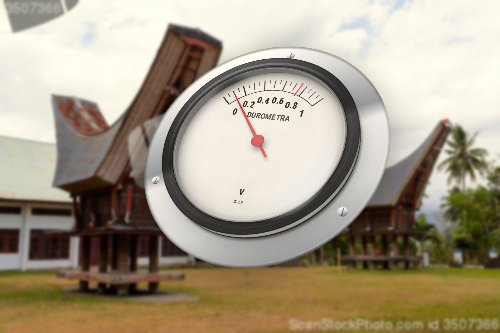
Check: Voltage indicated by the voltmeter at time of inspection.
0.1 V
